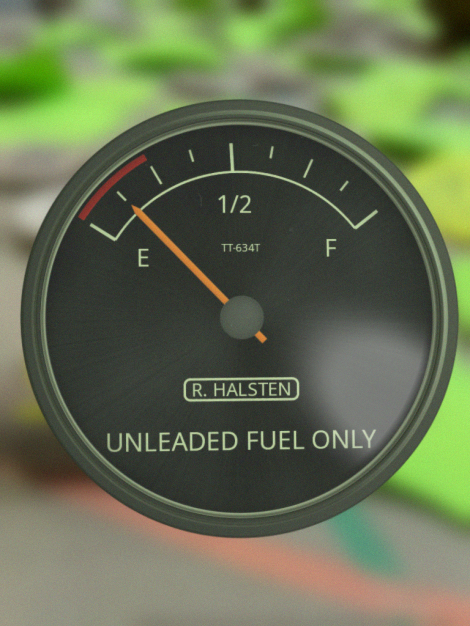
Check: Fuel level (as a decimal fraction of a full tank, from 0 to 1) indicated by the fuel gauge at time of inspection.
0.125
